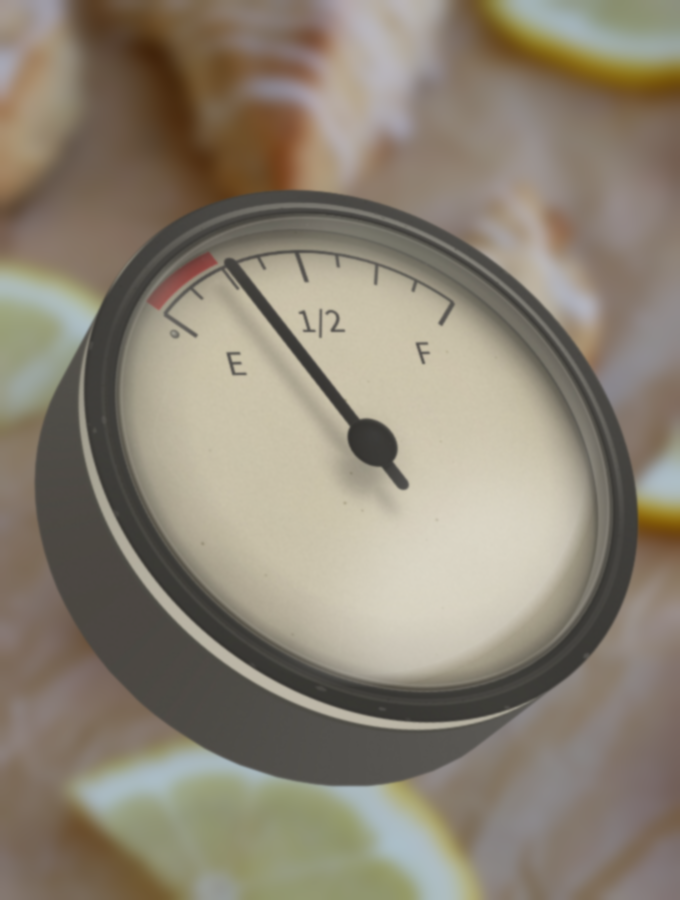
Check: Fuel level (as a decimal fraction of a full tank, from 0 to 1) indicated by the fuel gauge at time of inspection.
0.25
